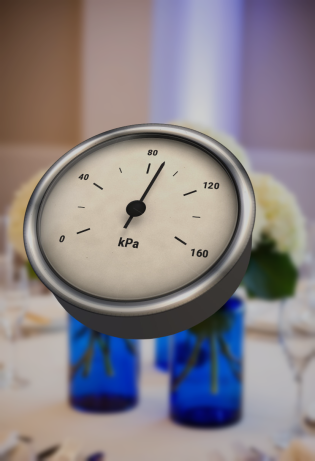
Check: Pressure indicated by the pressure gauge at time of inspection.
90 kPa
